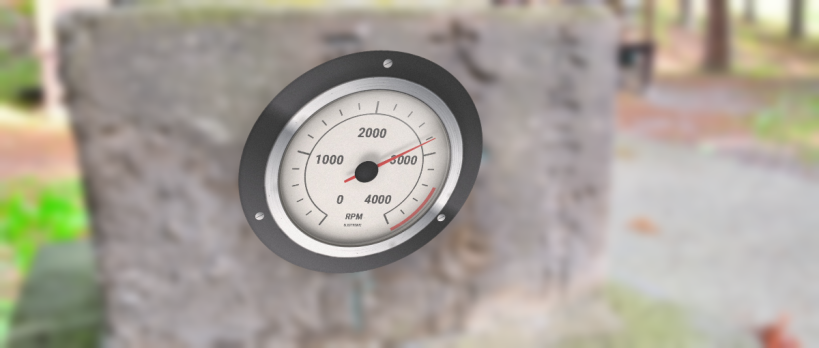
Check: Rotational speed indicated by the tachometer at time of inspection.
2800 rpm
